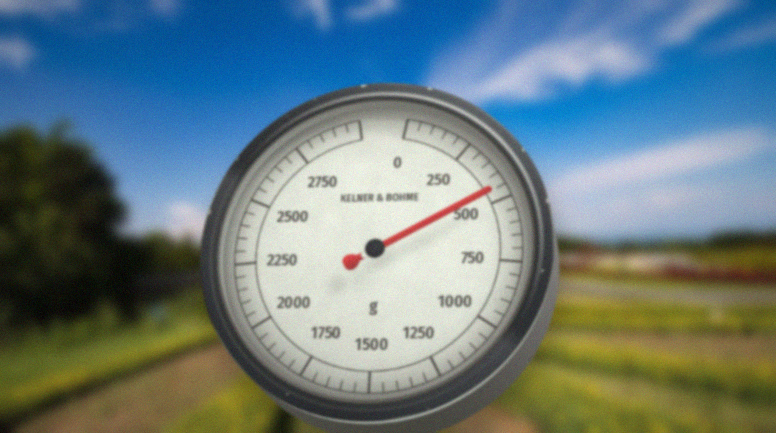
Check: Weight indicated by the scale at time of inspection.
450 g
